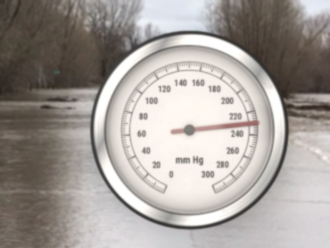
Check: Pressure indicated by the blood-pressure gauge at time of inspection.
230 mmHg
